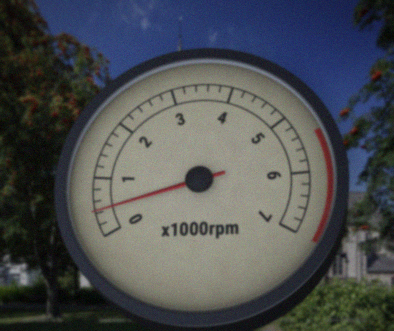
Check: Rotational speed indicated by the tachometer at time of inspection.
400 rpm
